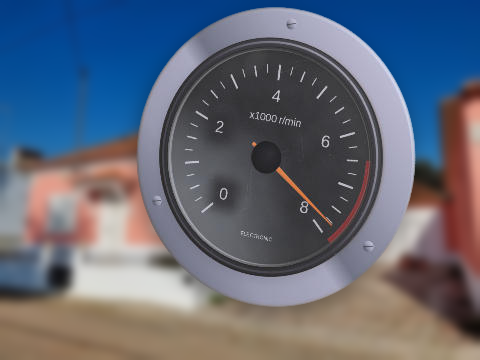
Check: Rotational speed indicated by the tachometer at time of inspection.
7750 rpm
